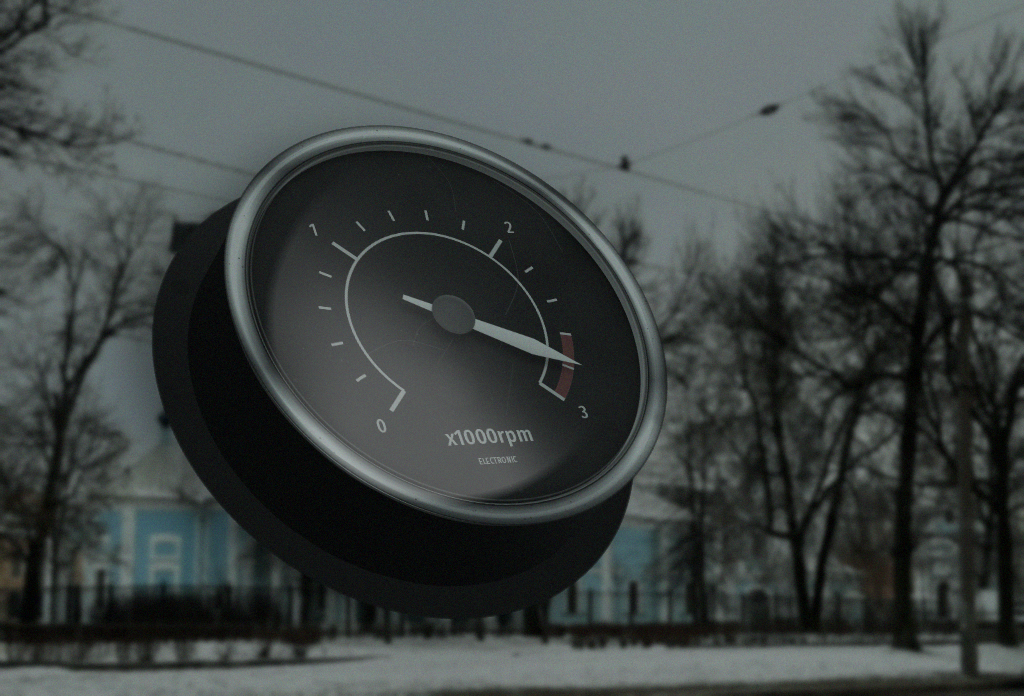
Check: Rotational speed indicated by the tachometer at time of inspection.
2800 rpm
